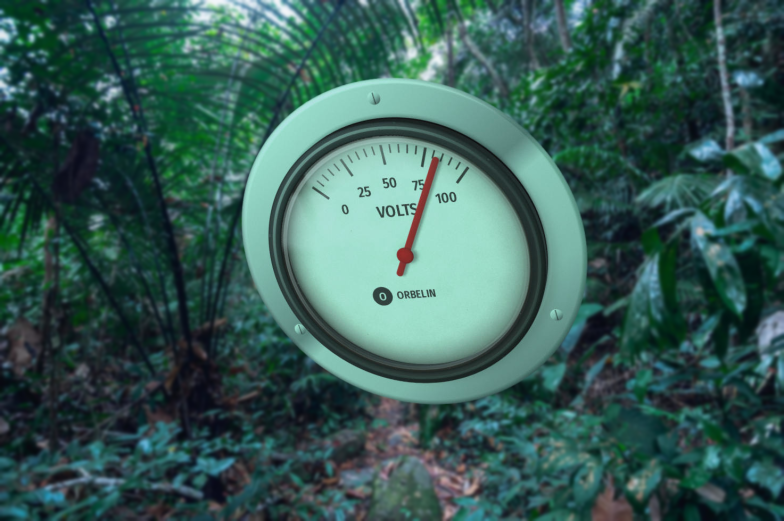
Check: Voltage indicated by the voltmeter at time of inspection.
82.5 V
